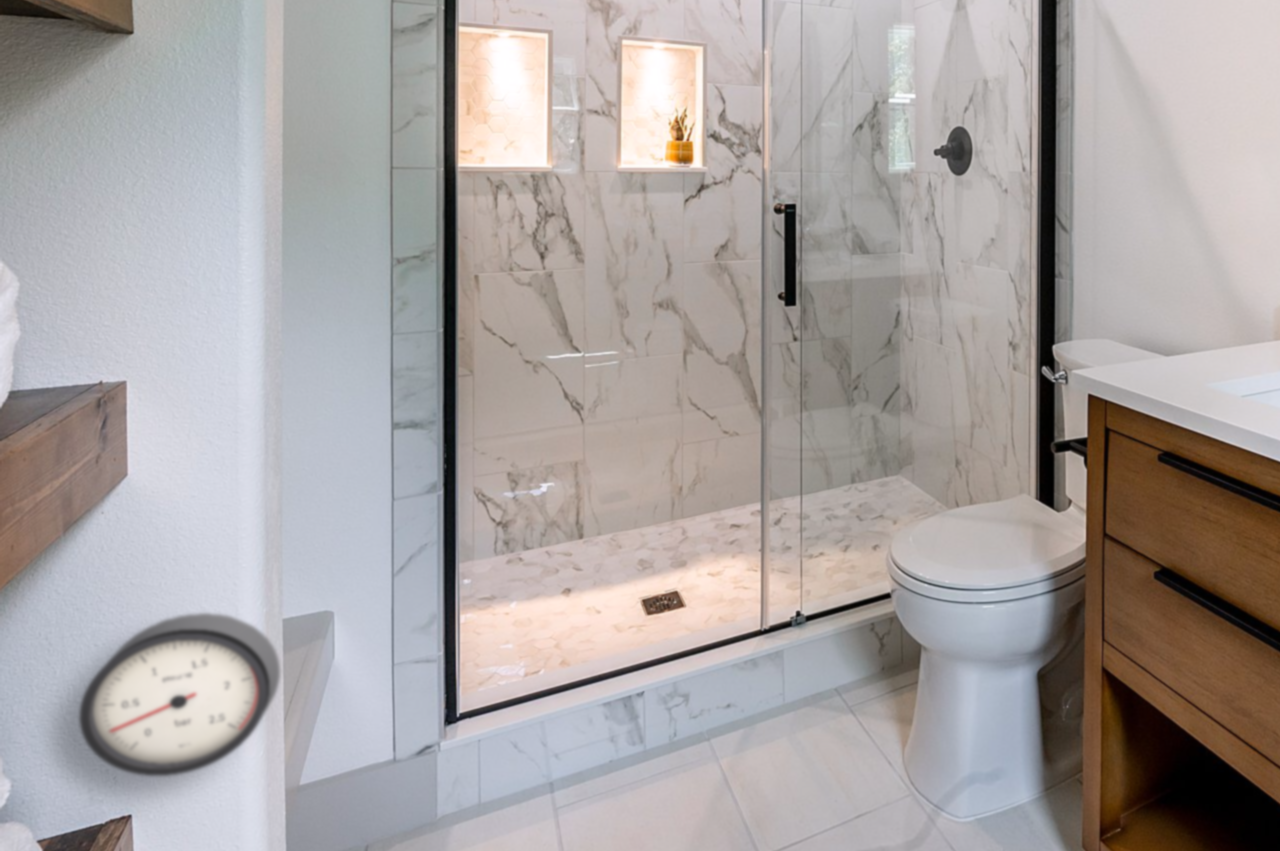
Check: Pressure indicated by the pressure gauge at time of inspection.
0.25 bar
